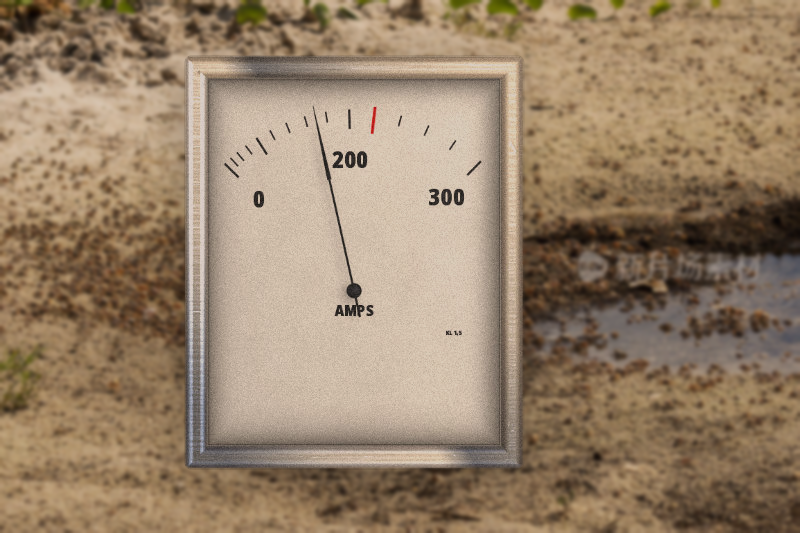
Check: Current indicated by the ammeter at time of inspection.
170 A
